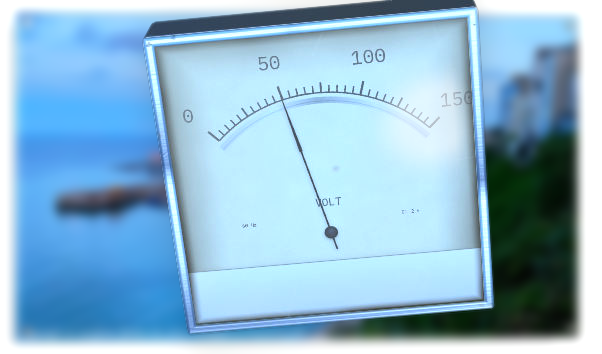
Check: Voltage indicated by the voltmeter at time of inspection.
50 V
